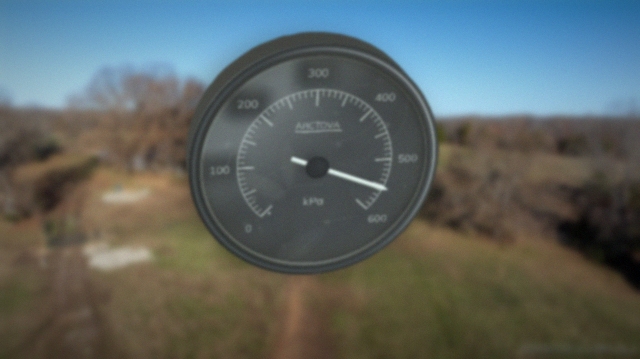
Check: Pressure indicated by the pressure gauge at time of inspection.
550 kPa
